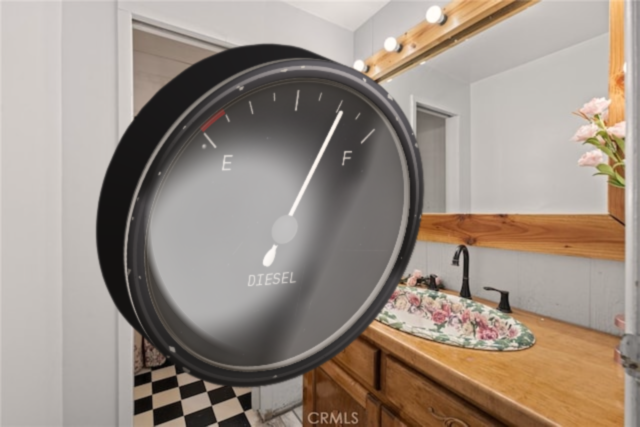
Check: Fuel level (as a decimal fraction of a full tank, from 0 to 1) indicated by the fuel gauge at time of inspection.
0.75
